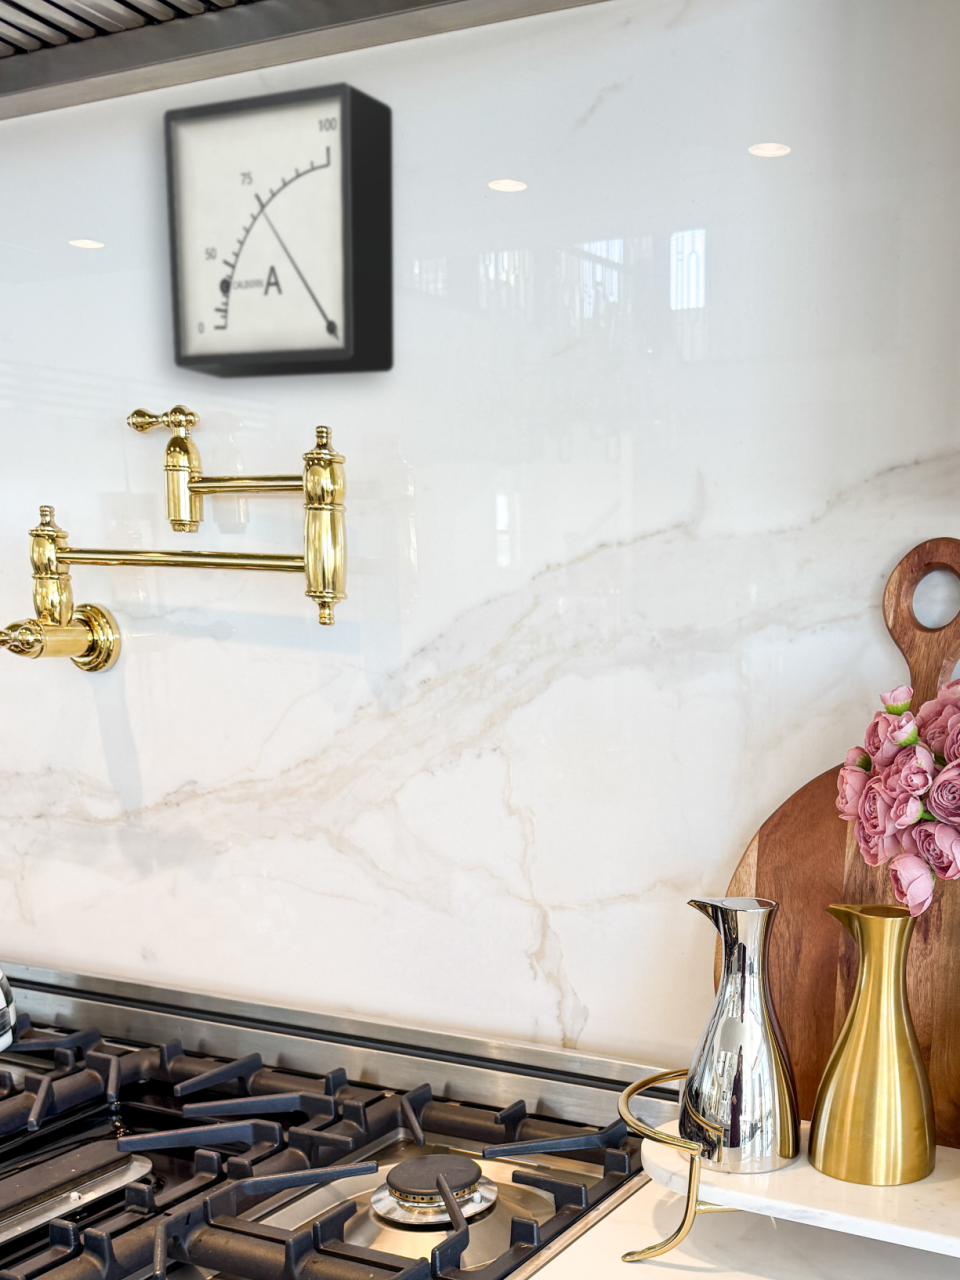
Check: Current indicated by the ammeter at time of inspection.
75 A
